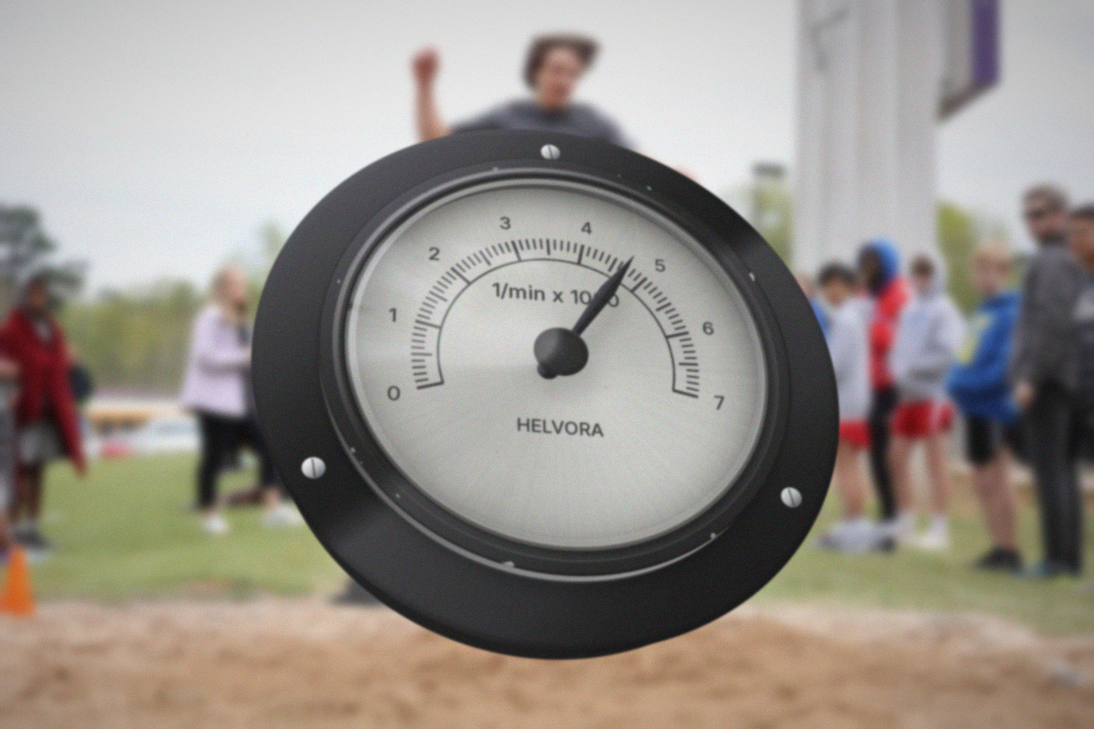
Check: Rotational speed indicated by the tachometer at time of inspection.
4700 rpm
